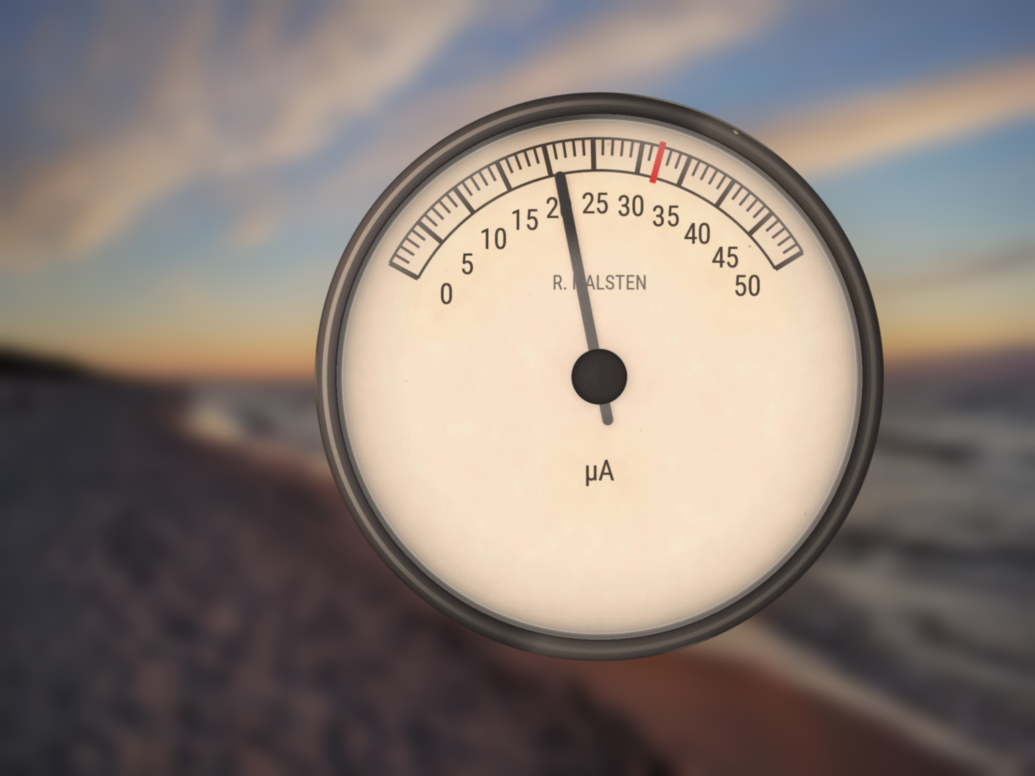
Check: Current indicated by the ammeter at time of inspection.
21 µA
